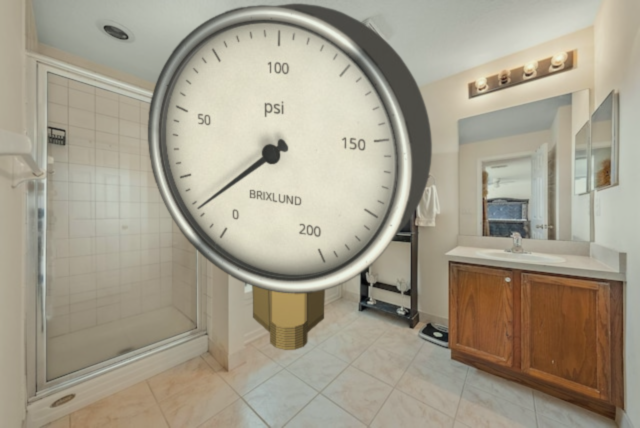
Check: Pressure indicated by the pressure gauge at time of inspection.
12.5 psi
